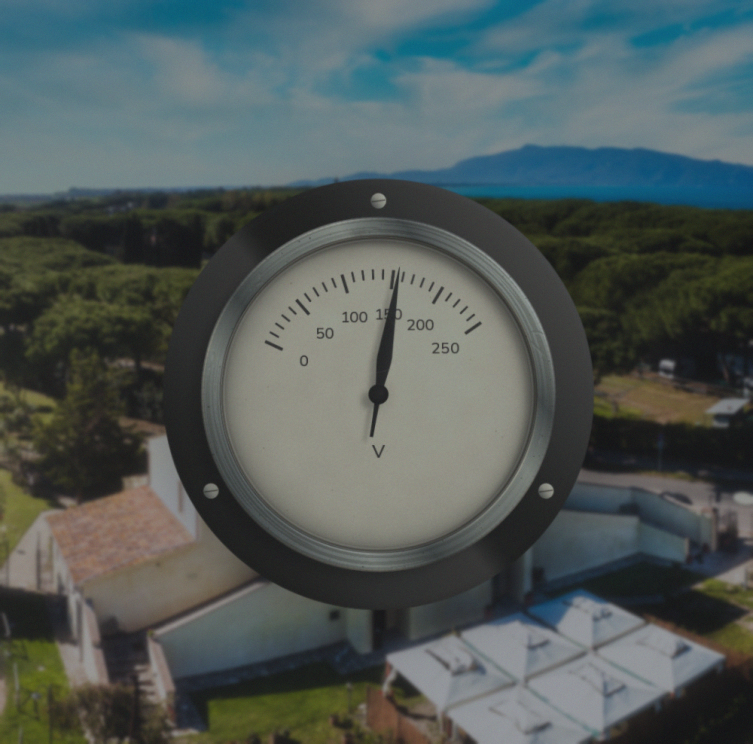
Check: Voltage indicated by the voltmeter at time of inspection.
155 V
